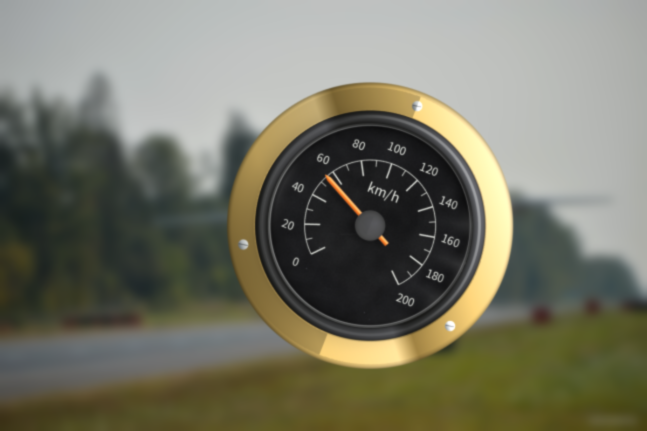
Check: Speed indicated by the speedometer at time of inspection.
55 km/h
